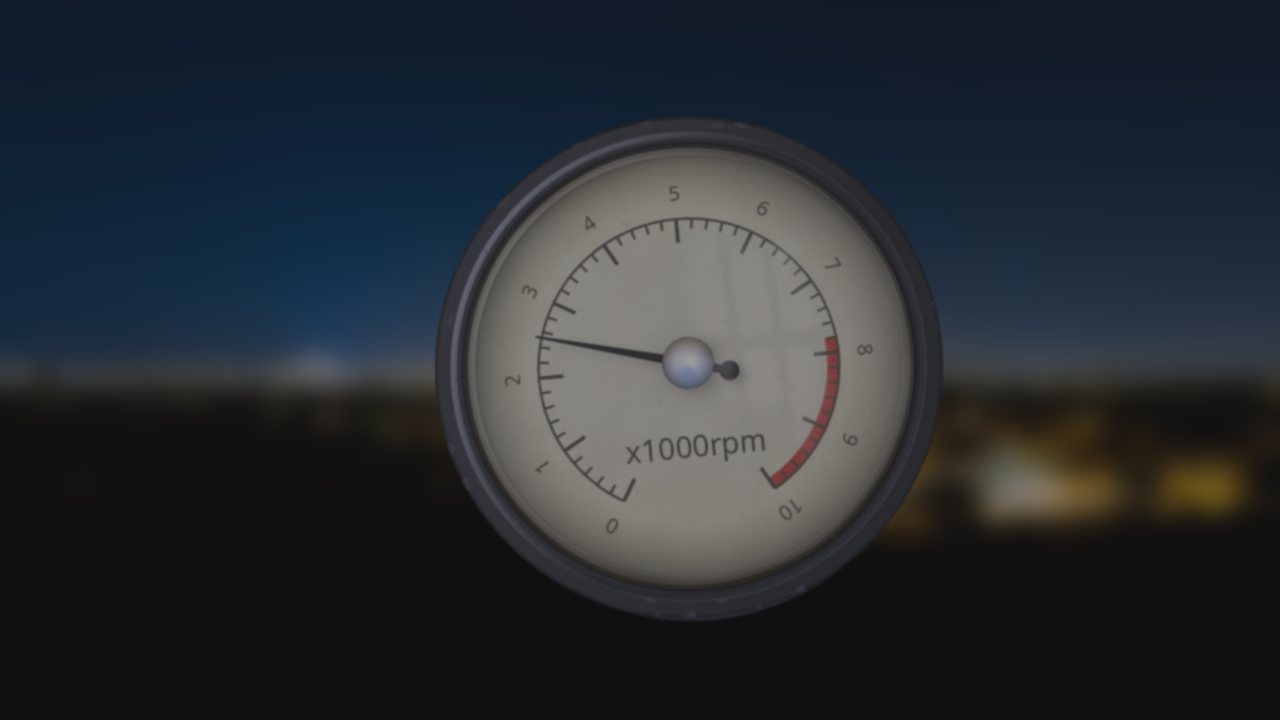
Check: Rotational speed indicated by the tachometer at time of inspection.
2500 rpm
